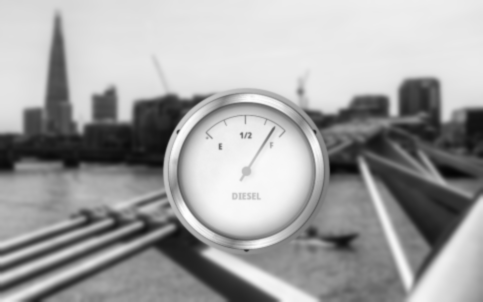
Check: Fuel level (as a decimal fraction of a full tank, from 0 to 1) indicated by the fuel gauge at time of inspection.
0.875
